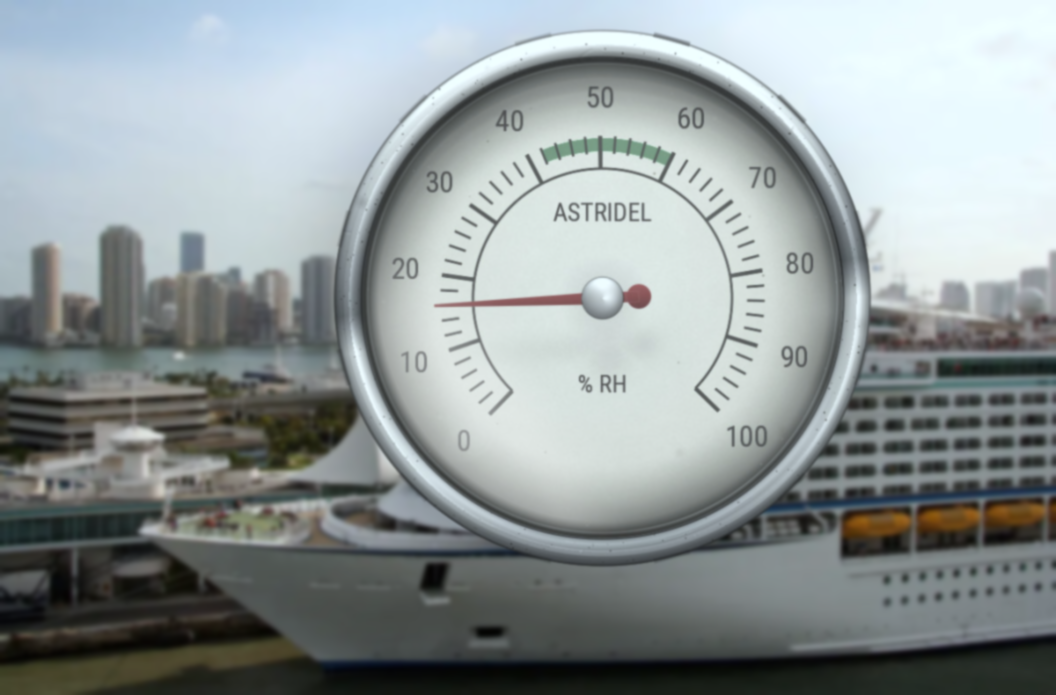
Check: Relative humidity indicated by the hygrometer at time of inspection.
16 %
